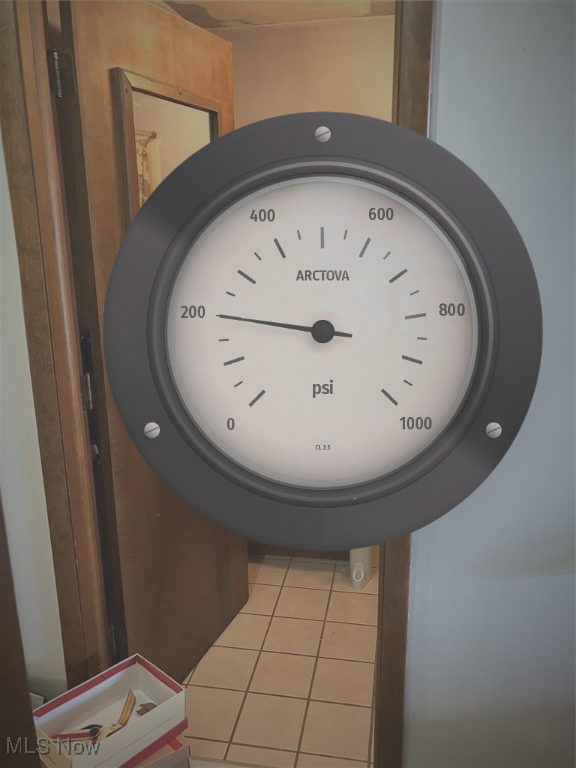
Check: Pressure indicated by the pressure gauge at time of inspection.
200 psi
